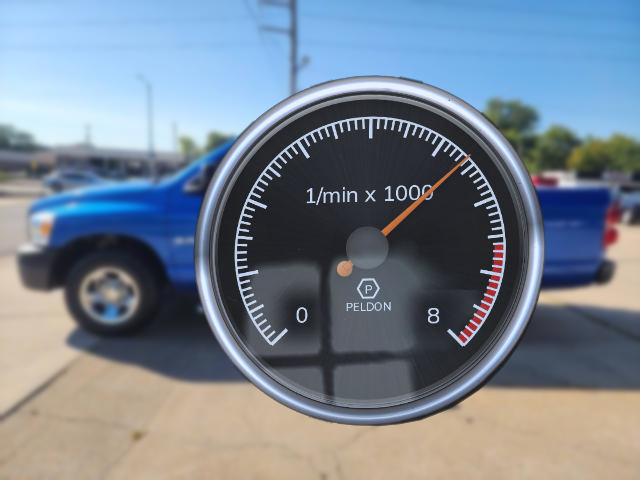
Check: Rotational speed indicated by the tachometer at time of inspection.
5400 rpm
